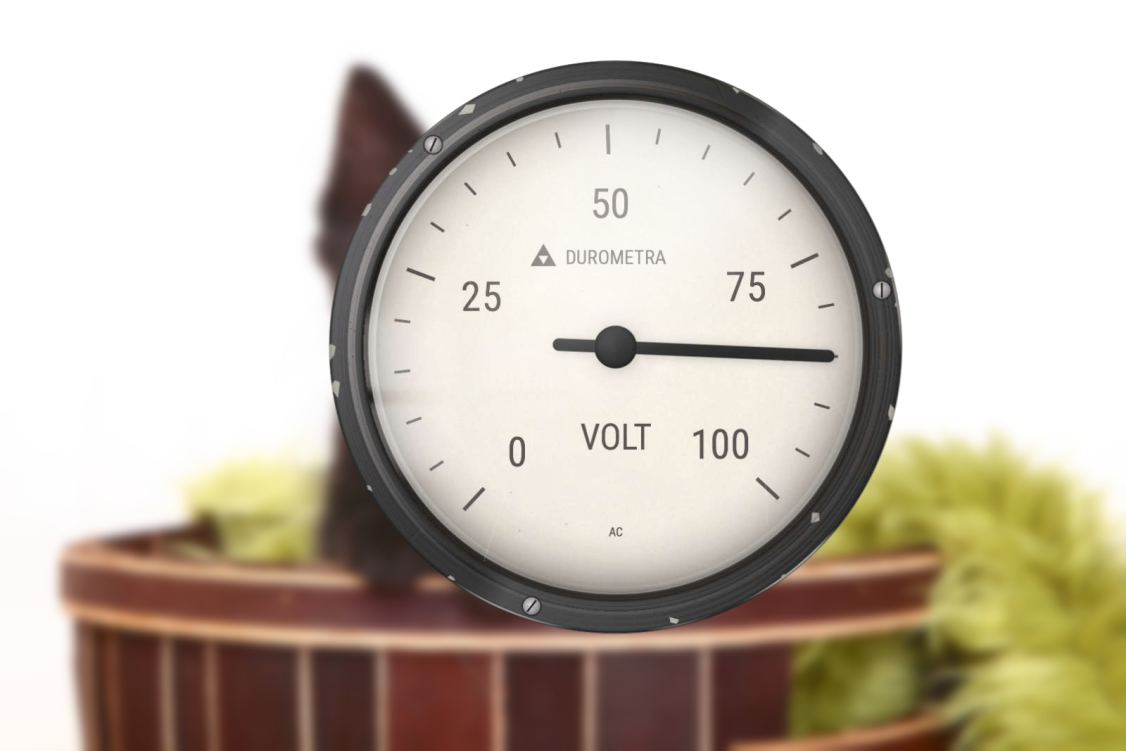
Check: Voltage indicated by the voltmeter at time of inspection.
85 V
